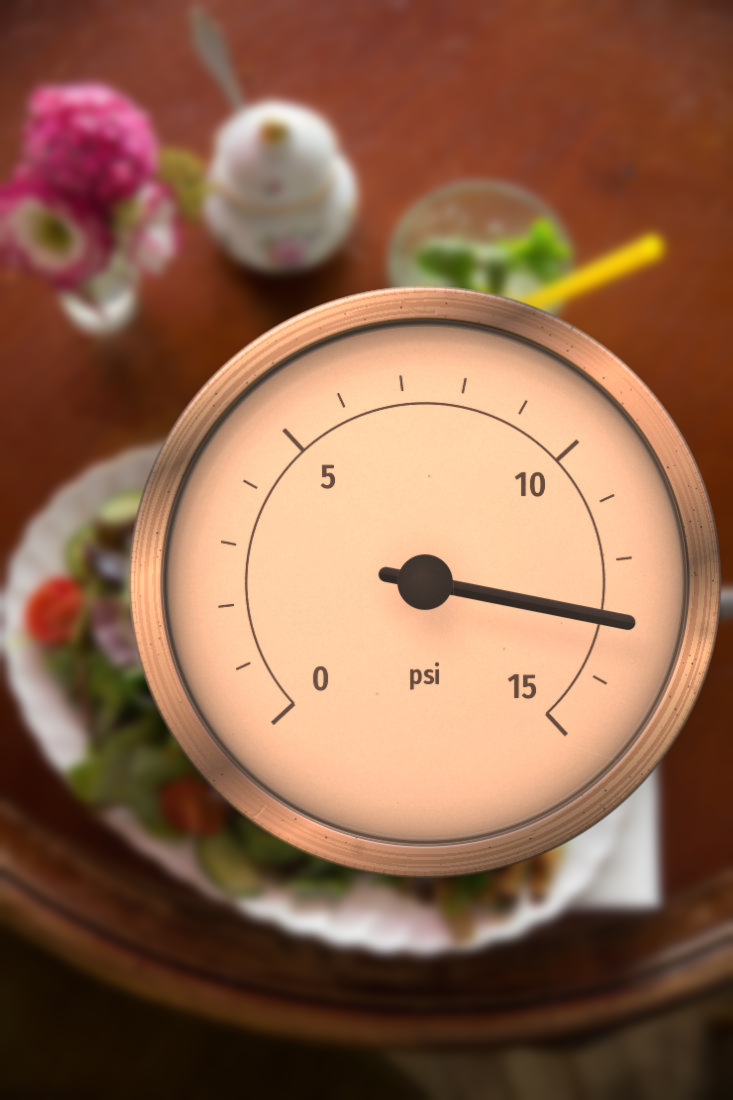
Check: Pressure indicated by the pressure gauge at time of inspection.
13 psi
